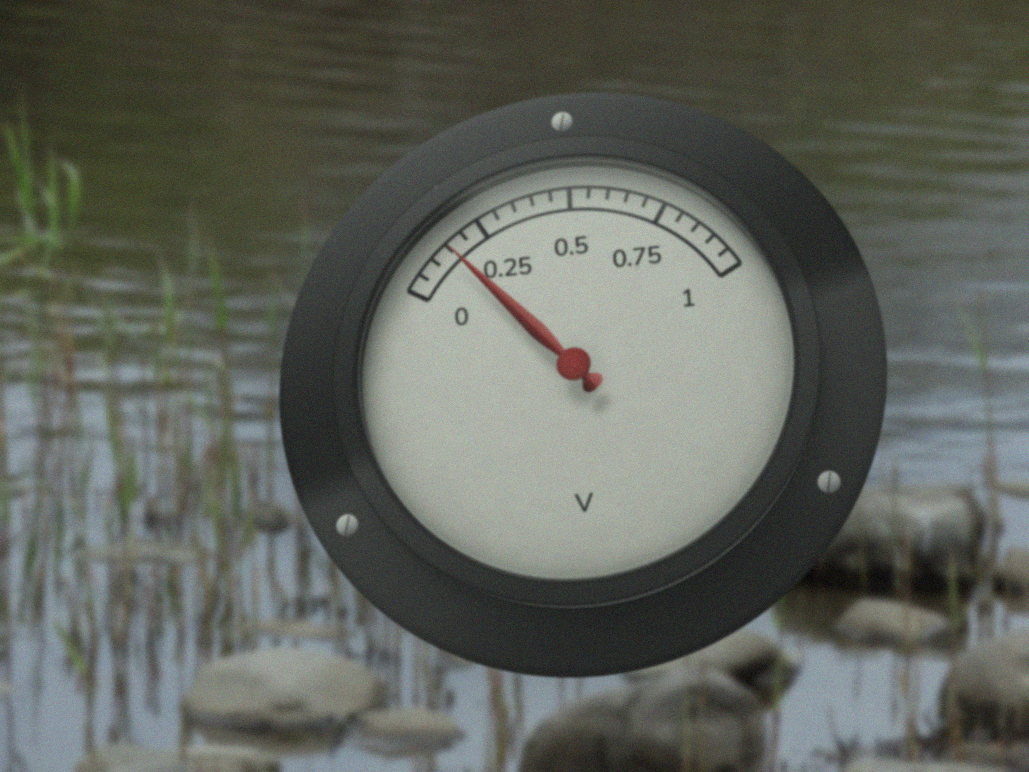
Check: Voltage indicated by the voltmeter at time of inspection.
0.15 V
